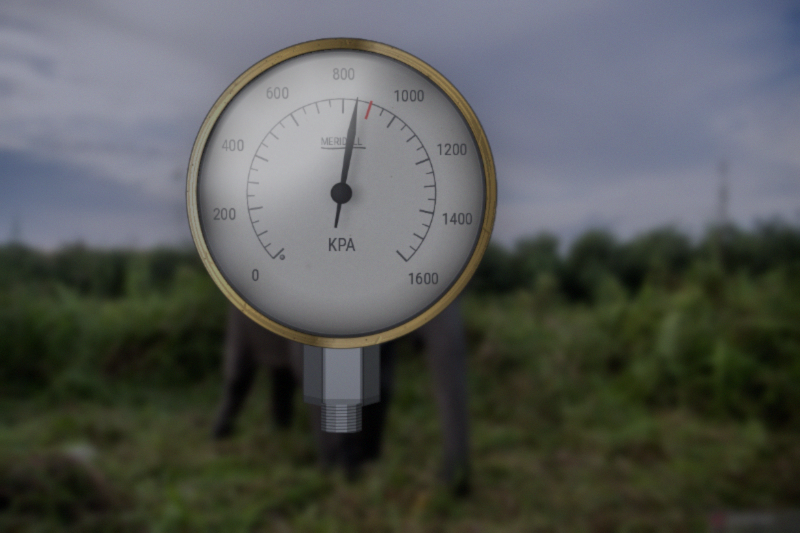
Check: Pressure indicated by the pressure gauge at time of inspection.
850 kPa
